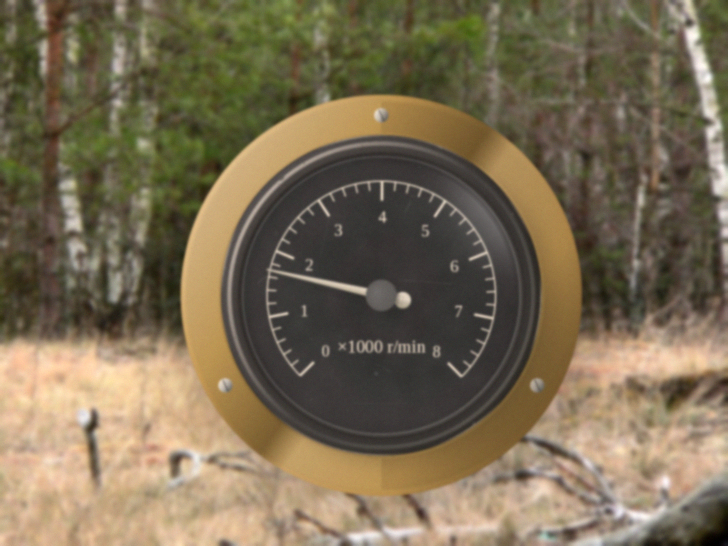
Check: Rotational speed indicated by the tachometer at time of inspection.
1700 rpm
